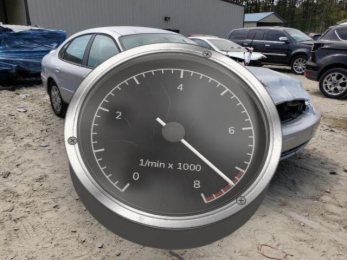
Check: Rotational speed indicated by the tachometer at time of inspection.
7400 rpm
